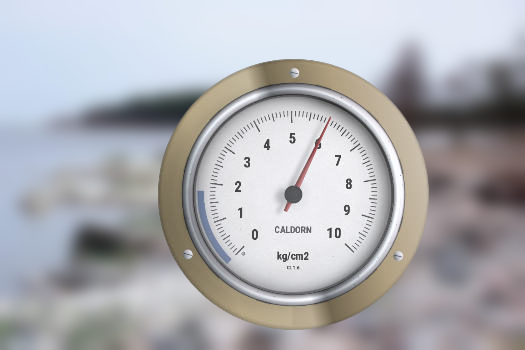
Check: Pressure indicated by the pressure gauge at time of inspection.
6 kg/cm²
